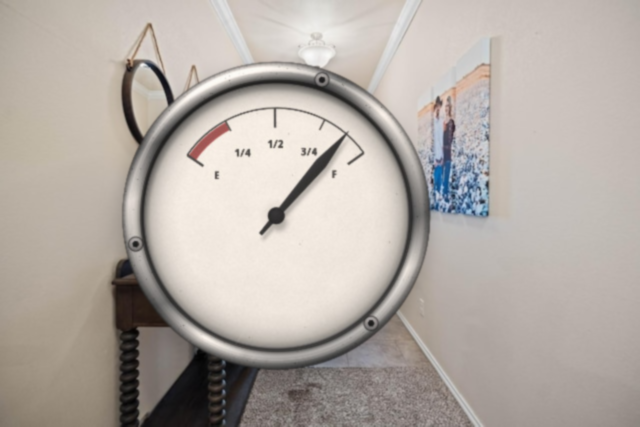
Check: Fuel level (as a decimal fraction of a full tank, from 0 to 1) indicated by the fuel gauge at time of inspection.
0.875
